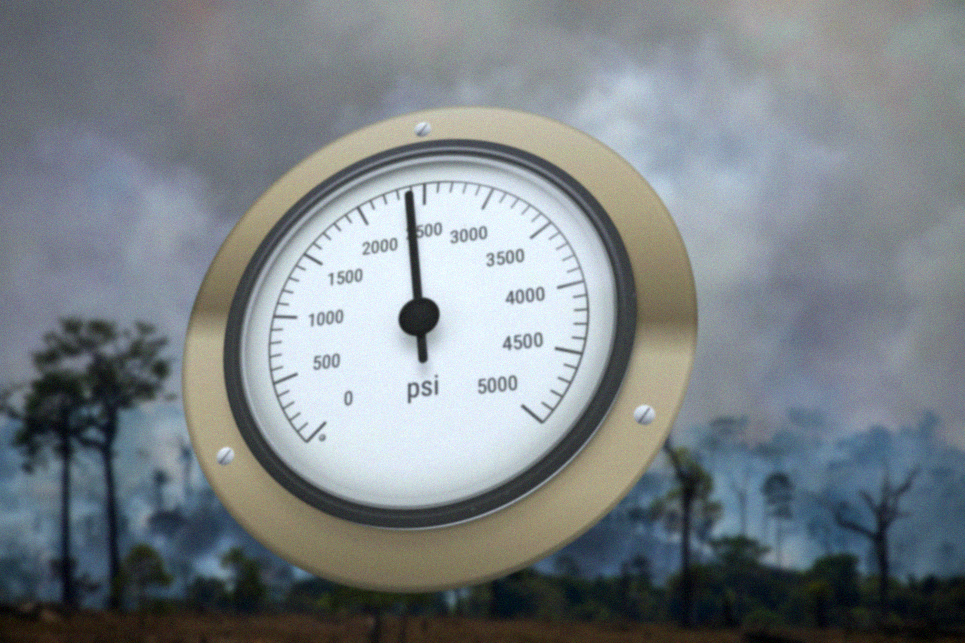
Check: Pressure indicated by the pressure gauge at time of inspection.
2400 psi
